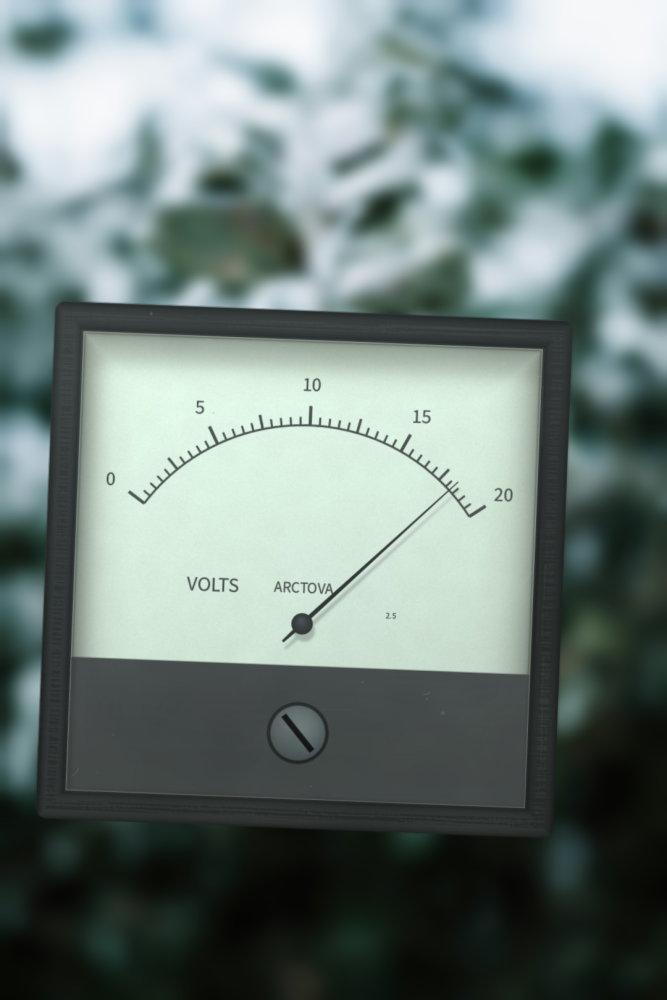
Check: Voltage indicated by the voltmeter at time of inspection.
18.25 V
